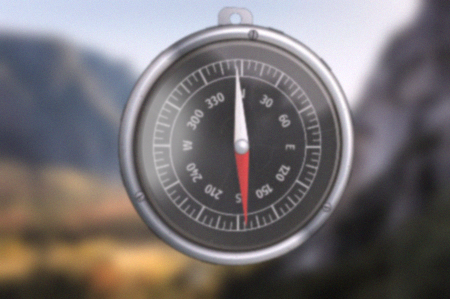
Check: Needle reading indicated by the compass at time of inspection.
175 °
